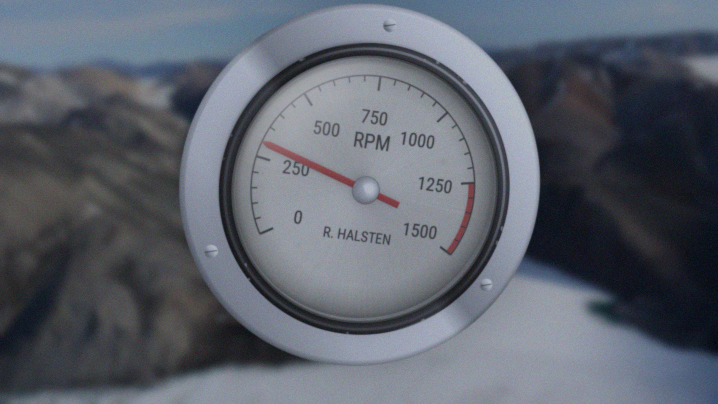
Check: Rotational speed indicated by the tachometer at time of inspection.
300 rpm
